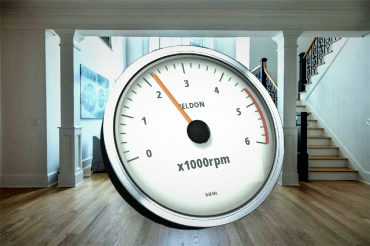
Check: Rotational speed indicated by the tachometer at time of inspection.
2200 rpm
